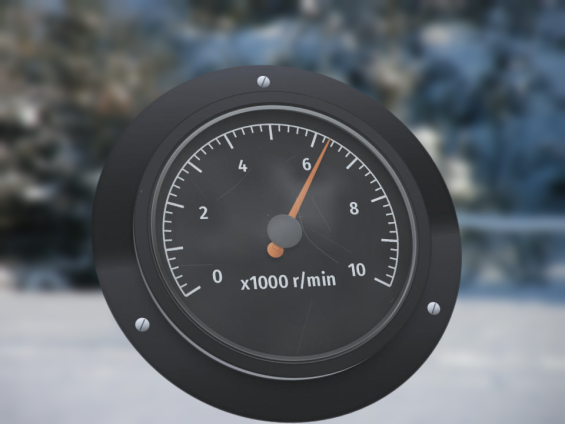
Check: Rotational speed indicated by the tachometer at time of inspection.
6300 rpm
